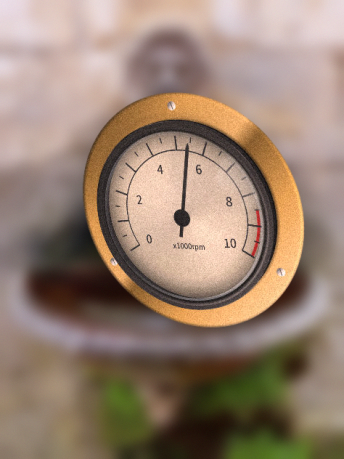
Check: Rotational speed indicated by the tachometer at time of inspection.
5500 rpm
